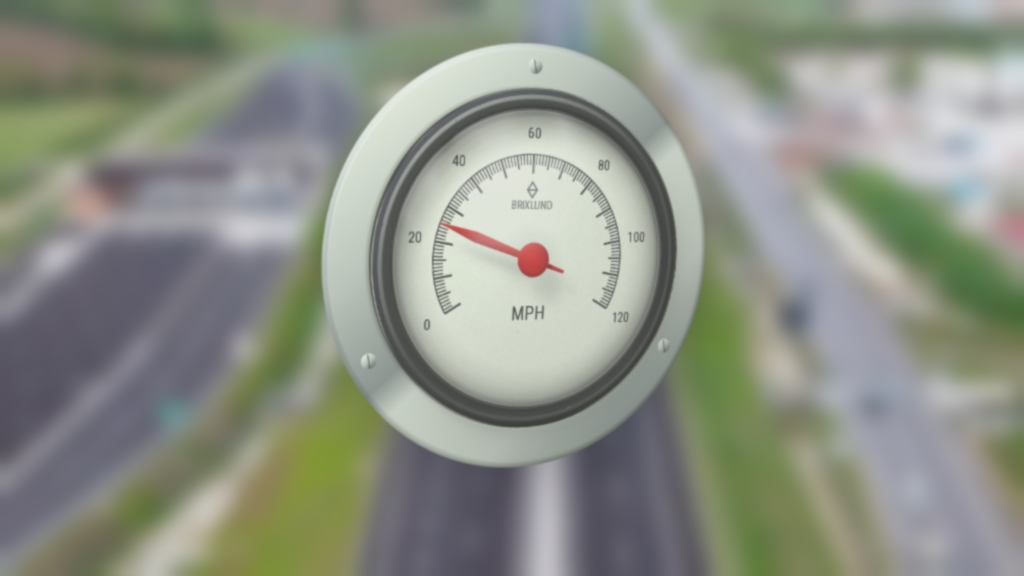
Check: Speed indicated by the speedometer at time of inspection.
25 mph
